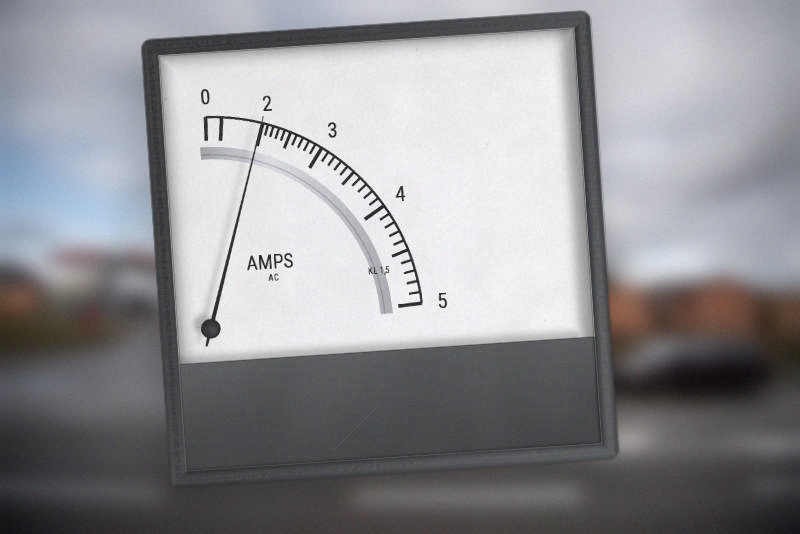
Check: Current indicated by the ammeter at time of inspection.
2 A
